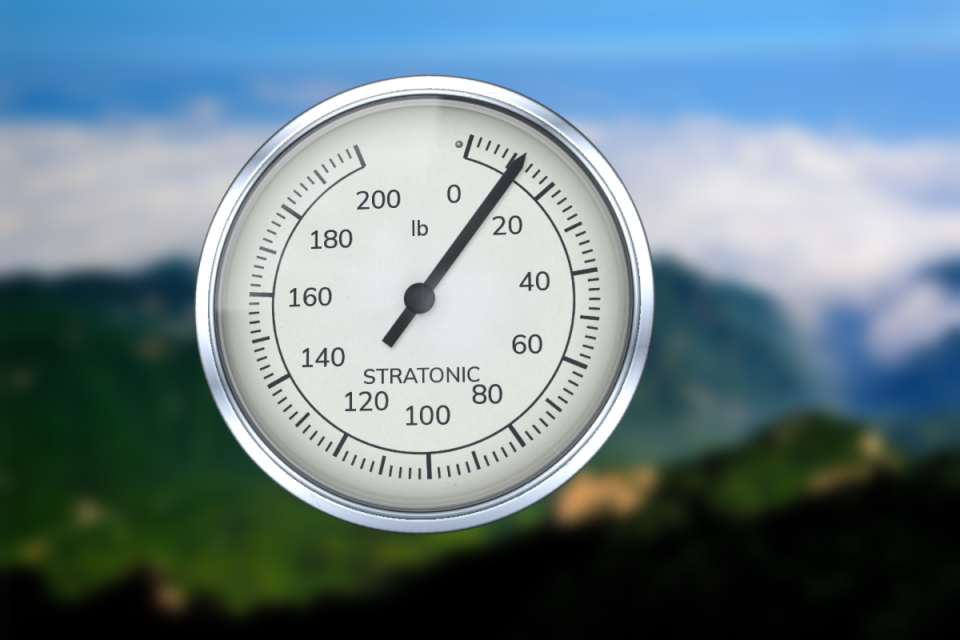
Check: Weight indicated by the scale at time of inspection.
12 lb
